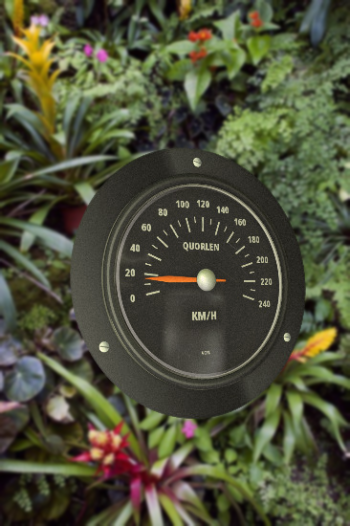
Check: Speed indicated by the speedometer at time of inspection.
15 km/h
